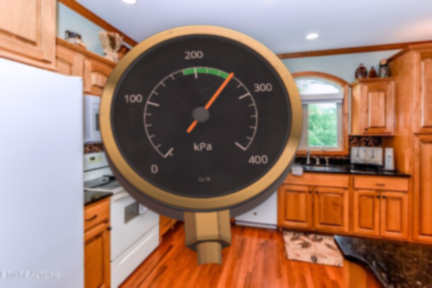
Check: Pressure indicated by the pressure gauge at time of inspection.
260 kPa
